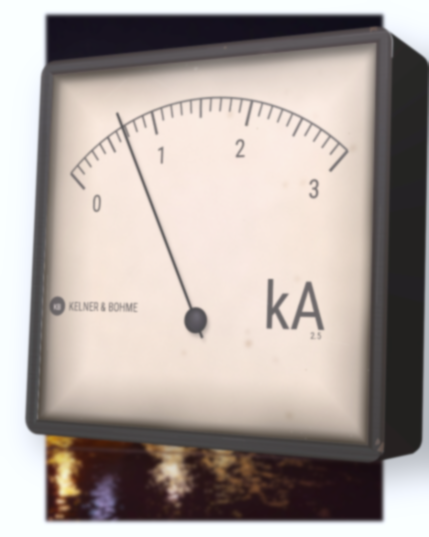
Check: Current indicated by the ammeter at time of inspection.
0.7 kA
